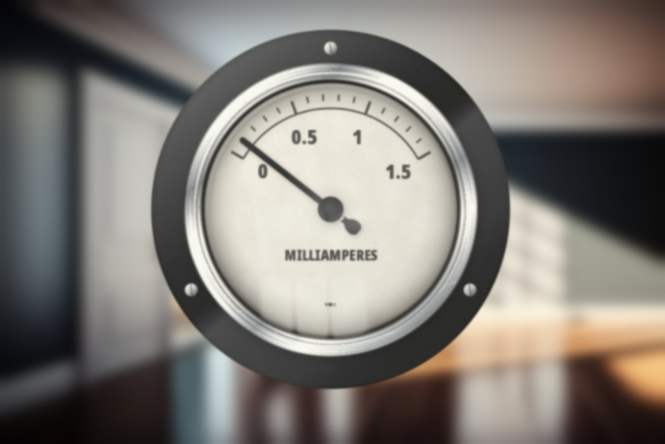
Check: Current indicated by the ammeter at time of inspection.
0.1 mA
